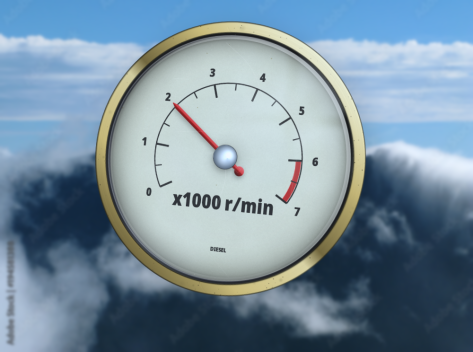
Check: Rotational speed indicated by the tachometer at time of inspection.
2000 rpm
